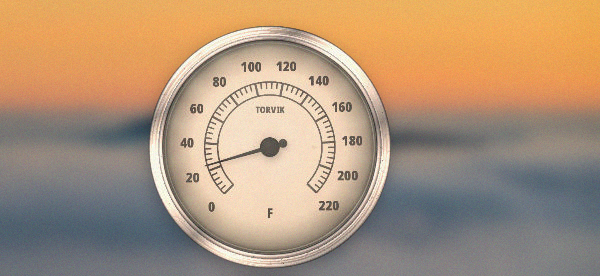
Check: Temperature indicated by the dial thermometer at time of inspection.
24 °F
